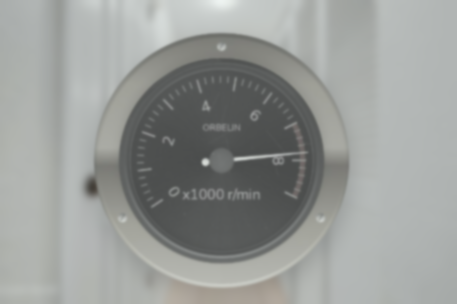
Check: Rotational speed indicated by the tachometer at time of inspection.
7800 rpm
